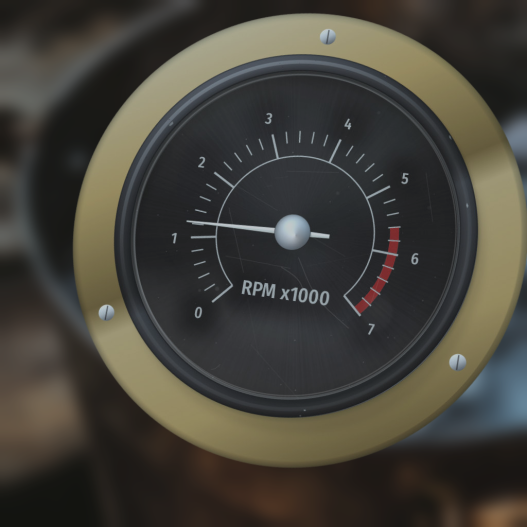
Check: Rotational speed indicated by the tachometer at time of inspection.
1200 rpm
